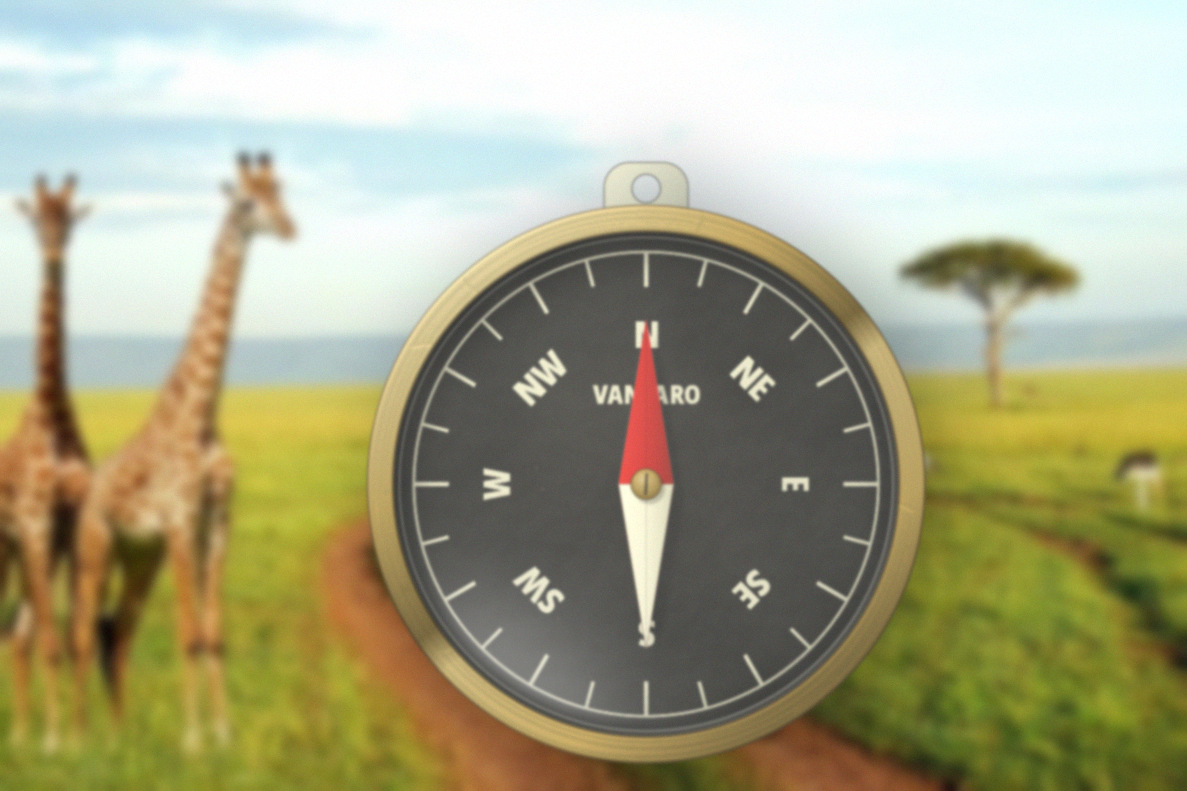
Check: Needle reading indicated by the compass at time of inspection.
0 °
